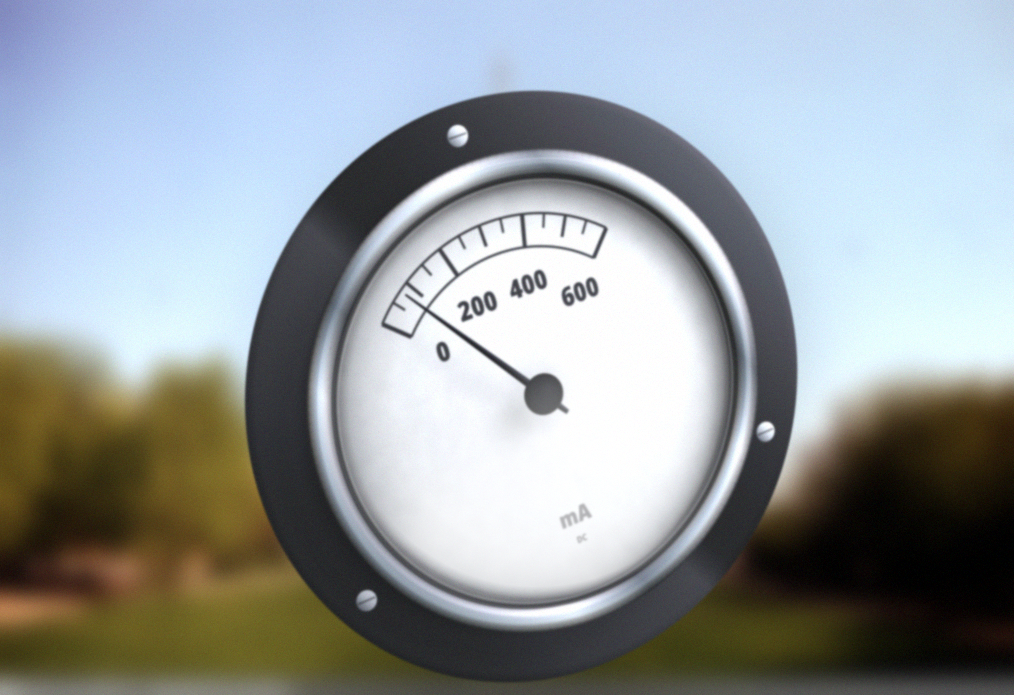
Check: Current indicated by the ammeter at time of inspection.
75 mA
